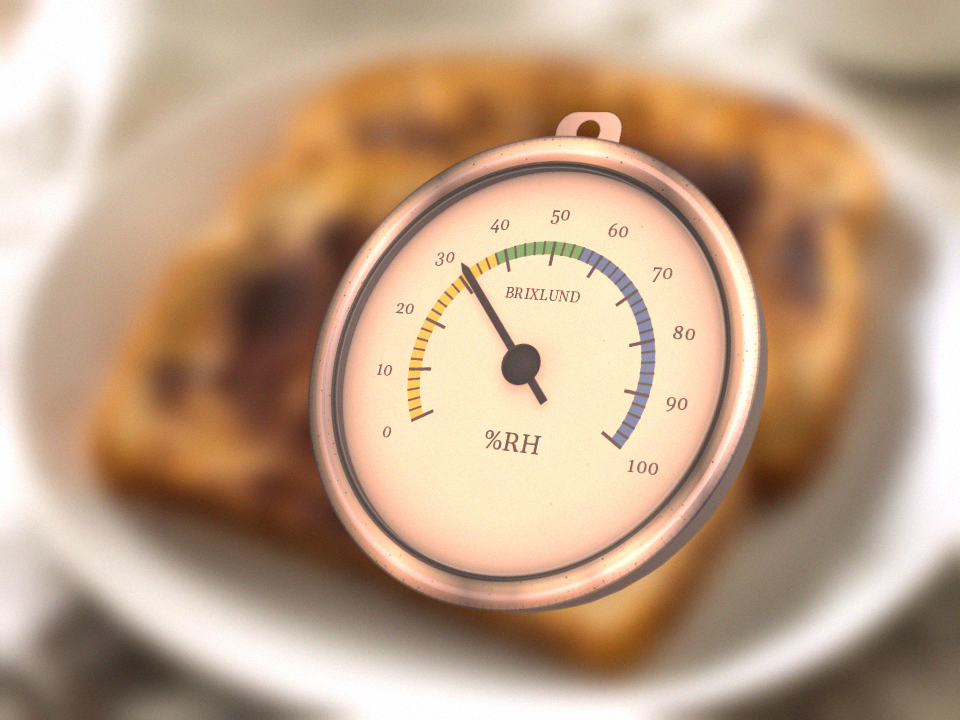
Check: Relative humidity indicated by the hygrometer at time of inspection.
32 %
